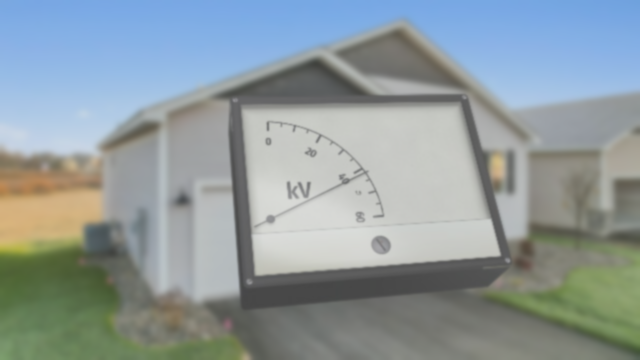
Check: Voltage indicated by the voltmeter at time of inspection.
42.5 kV
